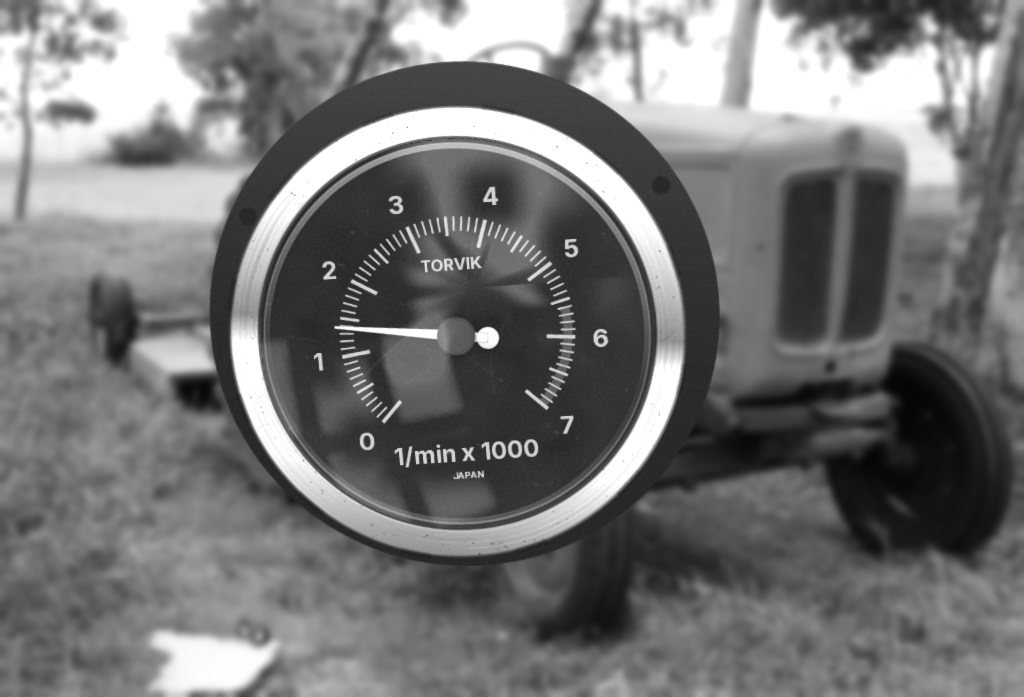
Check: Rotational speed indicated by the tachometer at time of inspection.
1400 rpm
